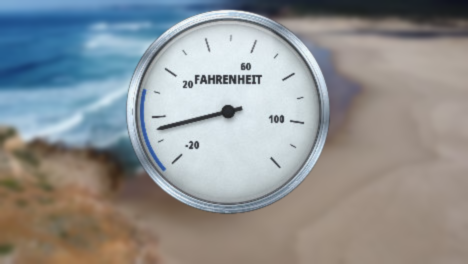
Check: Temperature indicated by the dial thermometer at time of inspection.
-5 °F
